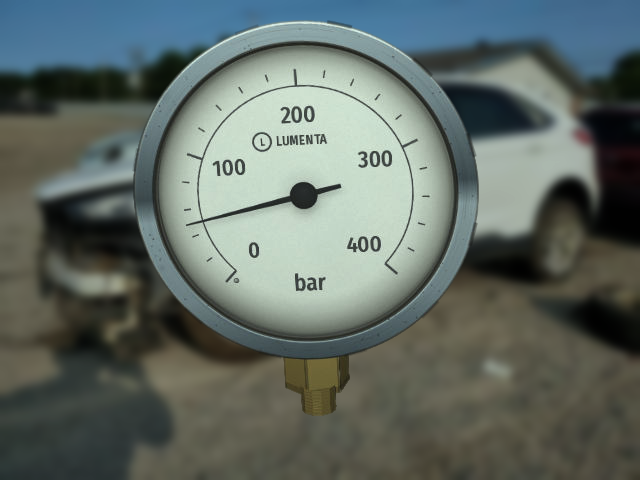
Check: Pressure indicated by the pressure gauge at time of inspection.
50 bar
